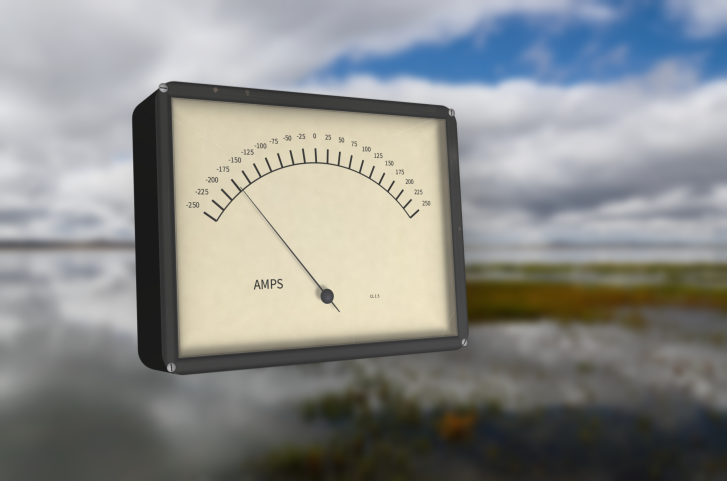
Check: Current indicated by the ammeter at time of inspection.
-175 A
